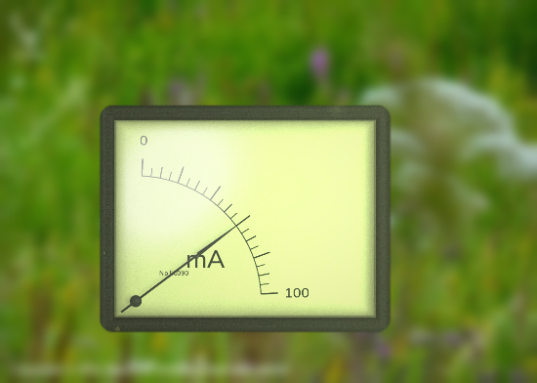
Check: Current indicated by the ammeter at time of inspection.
60 mA
